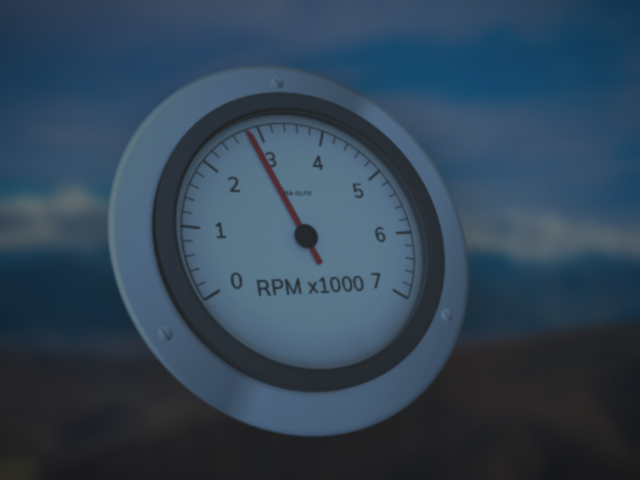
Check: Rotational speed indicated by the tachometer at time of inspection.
2800 rpm
